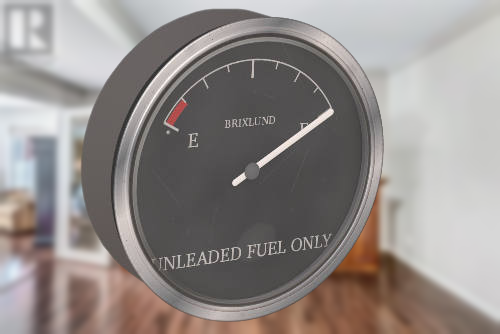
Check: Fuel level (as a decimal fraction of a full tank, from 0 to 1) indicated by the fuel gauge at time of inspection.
1
